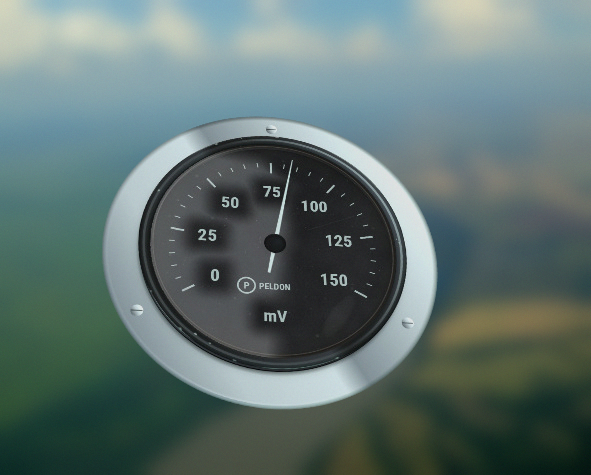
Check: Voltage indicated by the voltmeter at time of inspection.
82.5 mV
